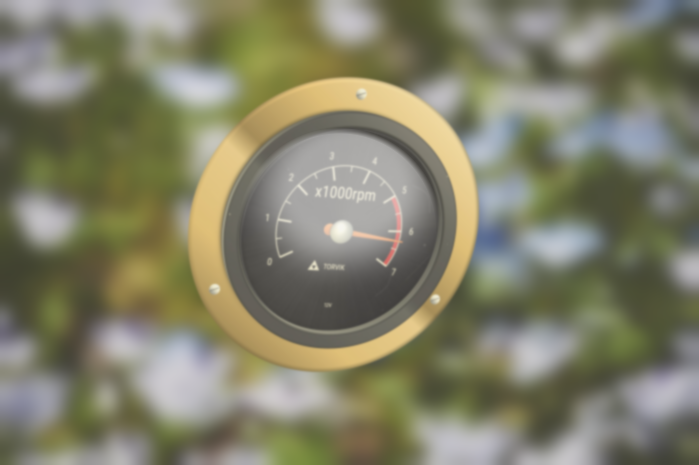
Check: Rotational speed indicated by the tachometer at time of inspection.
6250 rpm
